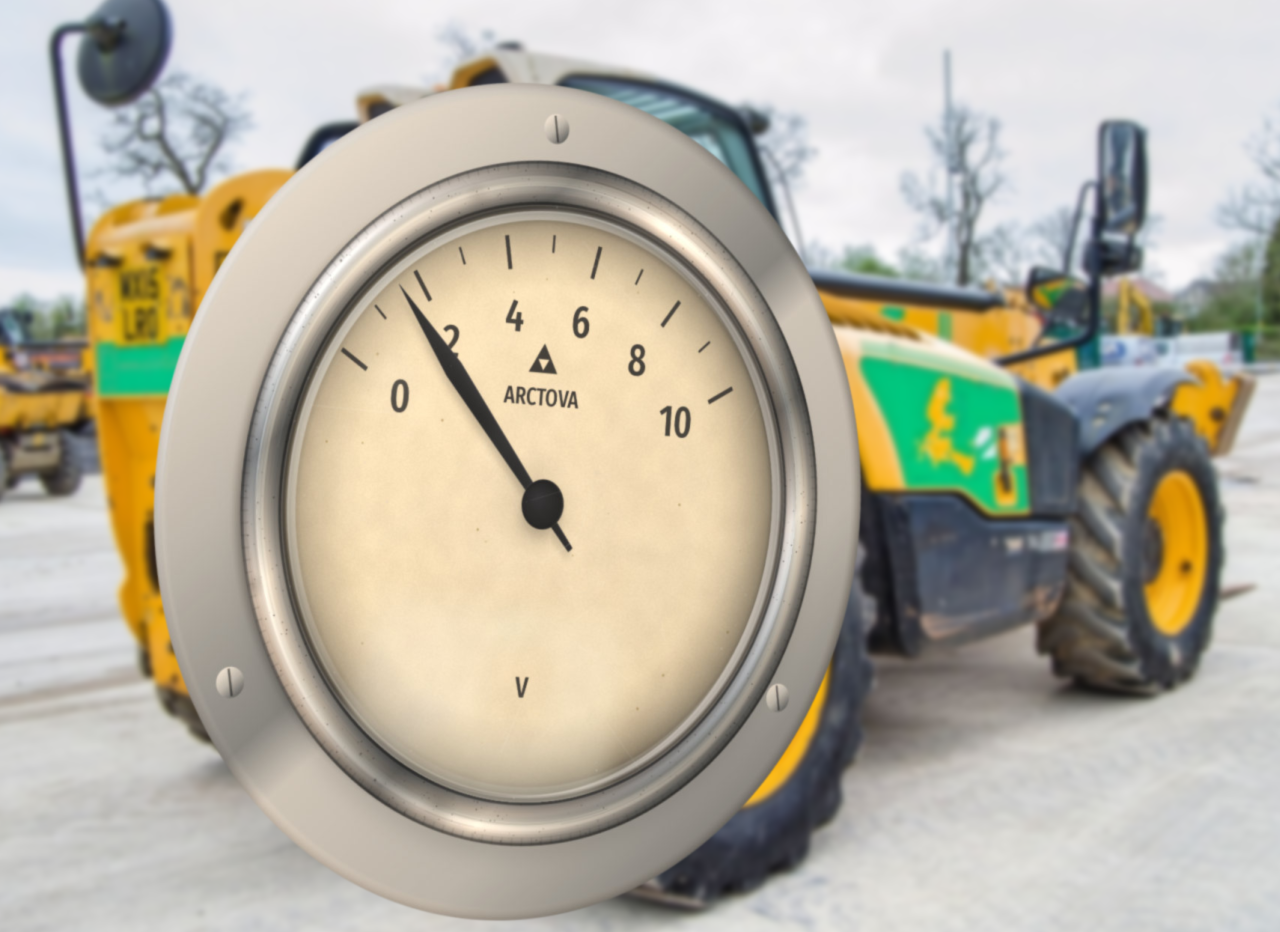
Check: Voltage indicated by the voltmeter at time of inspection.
1.5 V
